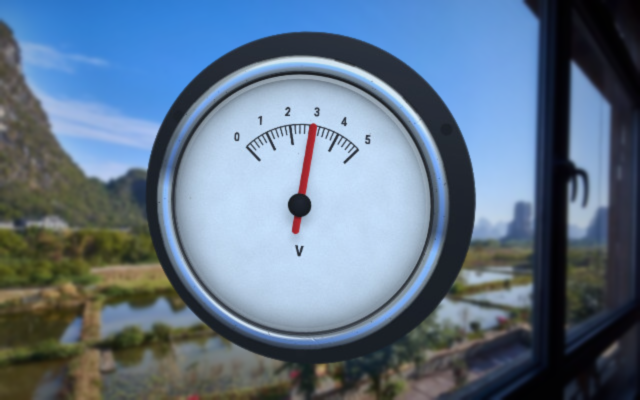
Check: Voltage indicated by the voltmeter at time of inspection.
3 V
